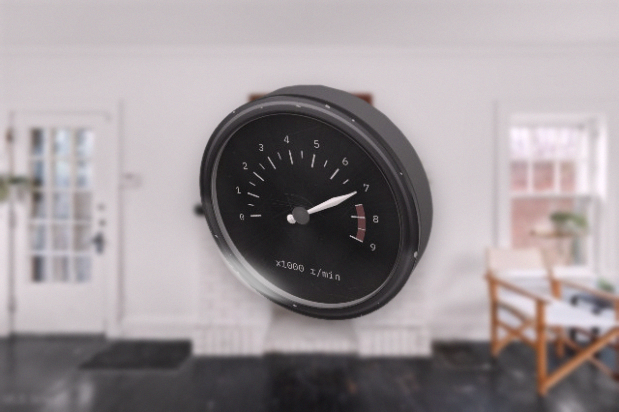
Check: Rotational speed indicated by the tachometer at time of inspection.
7000 rpm
